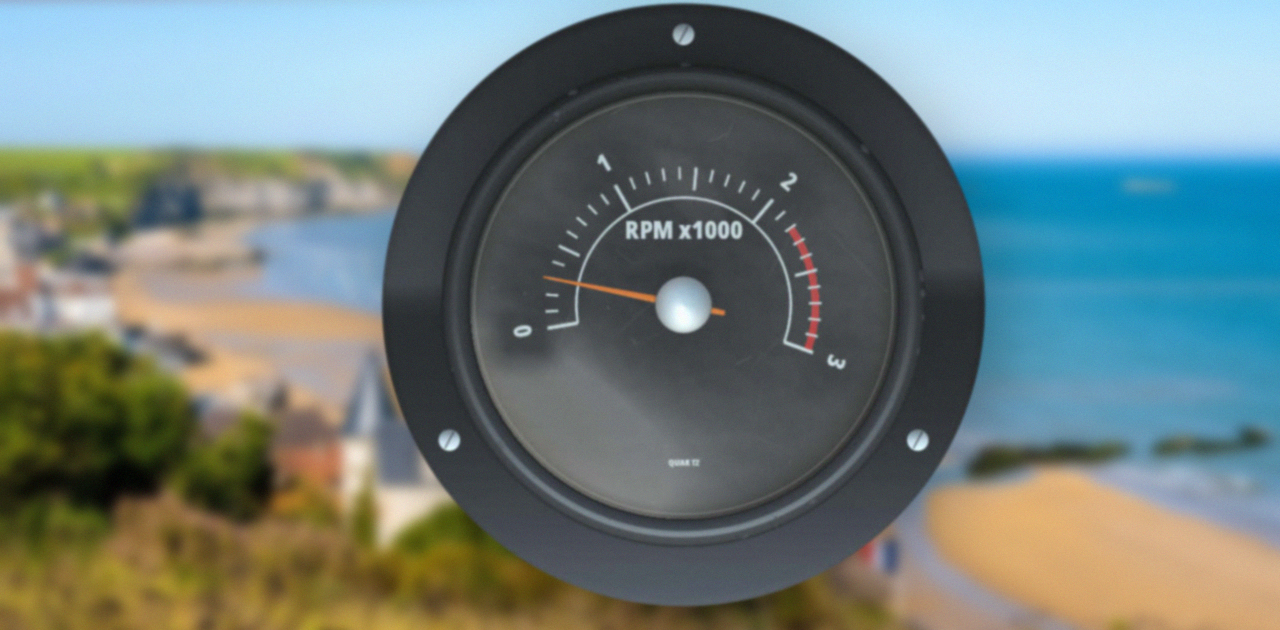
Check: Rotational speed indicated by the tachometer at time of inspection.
300 rpm
